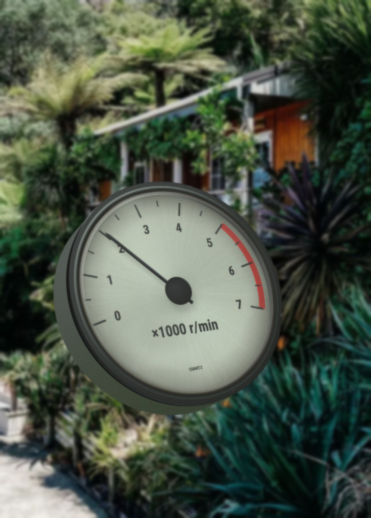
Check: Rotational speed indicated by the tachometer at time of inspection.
2000 rpm
